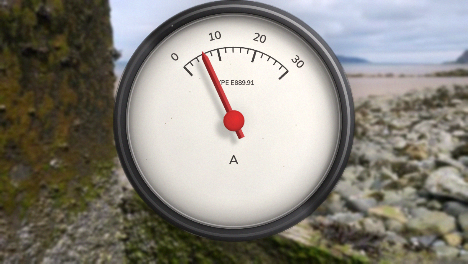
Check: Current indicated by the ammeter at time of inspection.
6 A
